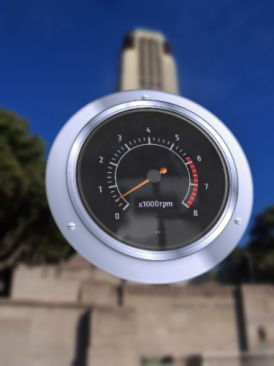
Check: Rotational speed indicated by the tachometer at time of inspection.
400 rpm
